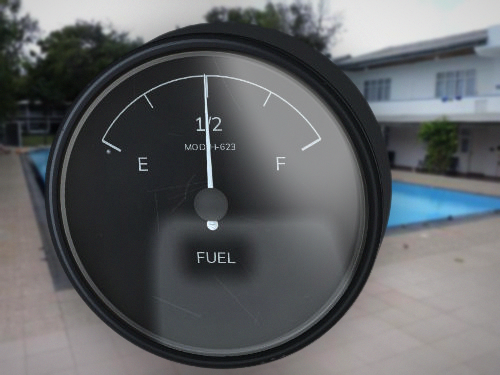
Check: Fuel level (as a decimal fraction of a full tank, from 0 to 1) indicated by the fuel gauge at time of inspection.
0.5
